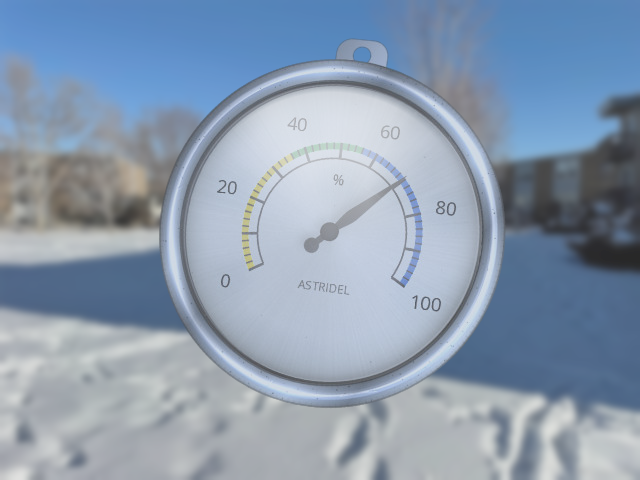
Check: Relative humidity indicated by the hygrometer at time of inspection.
70 %
